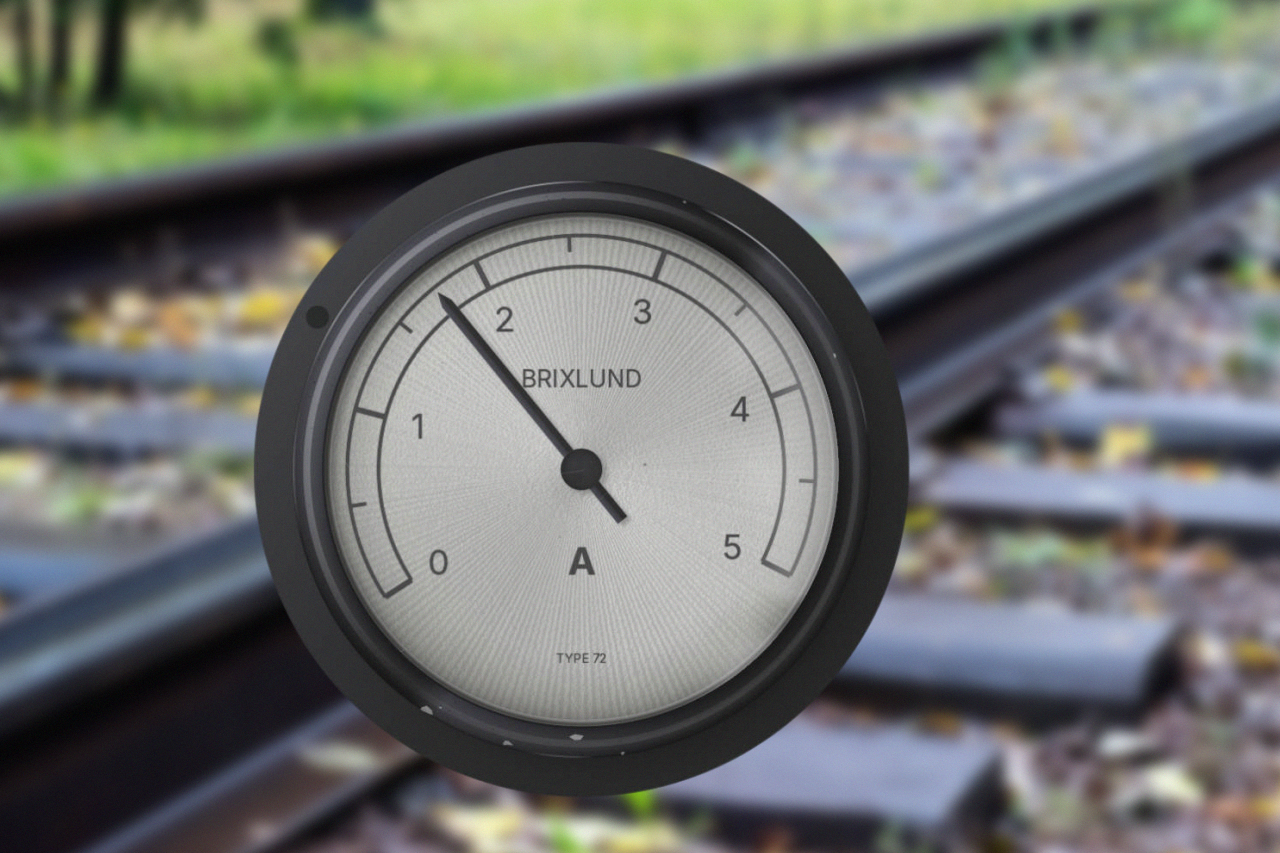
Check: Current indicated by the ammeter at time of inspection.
1.75 A
